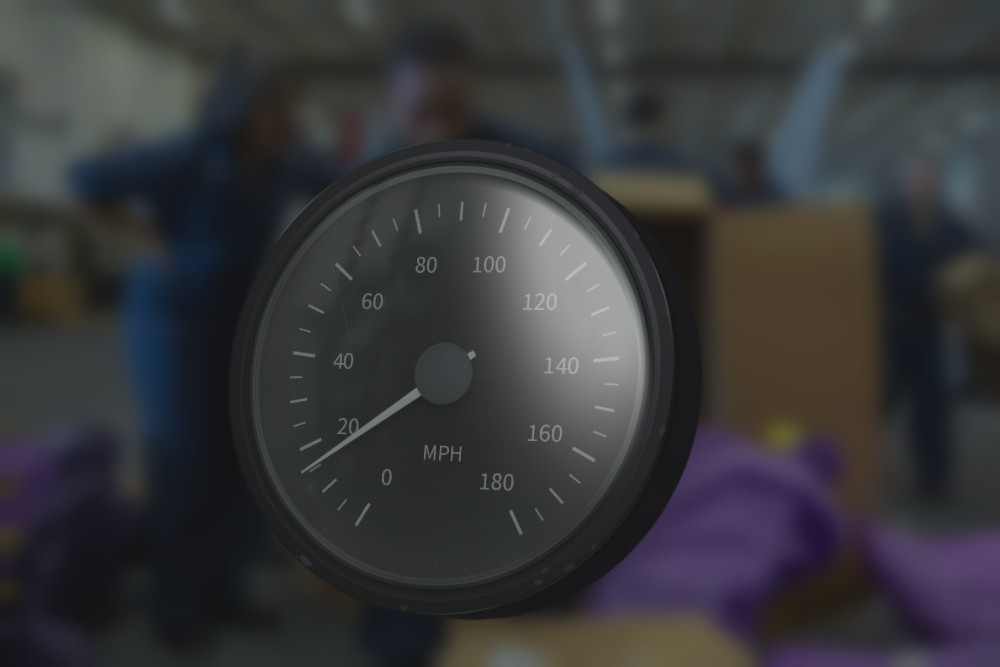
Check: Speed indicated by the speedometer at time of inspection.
15 mph
